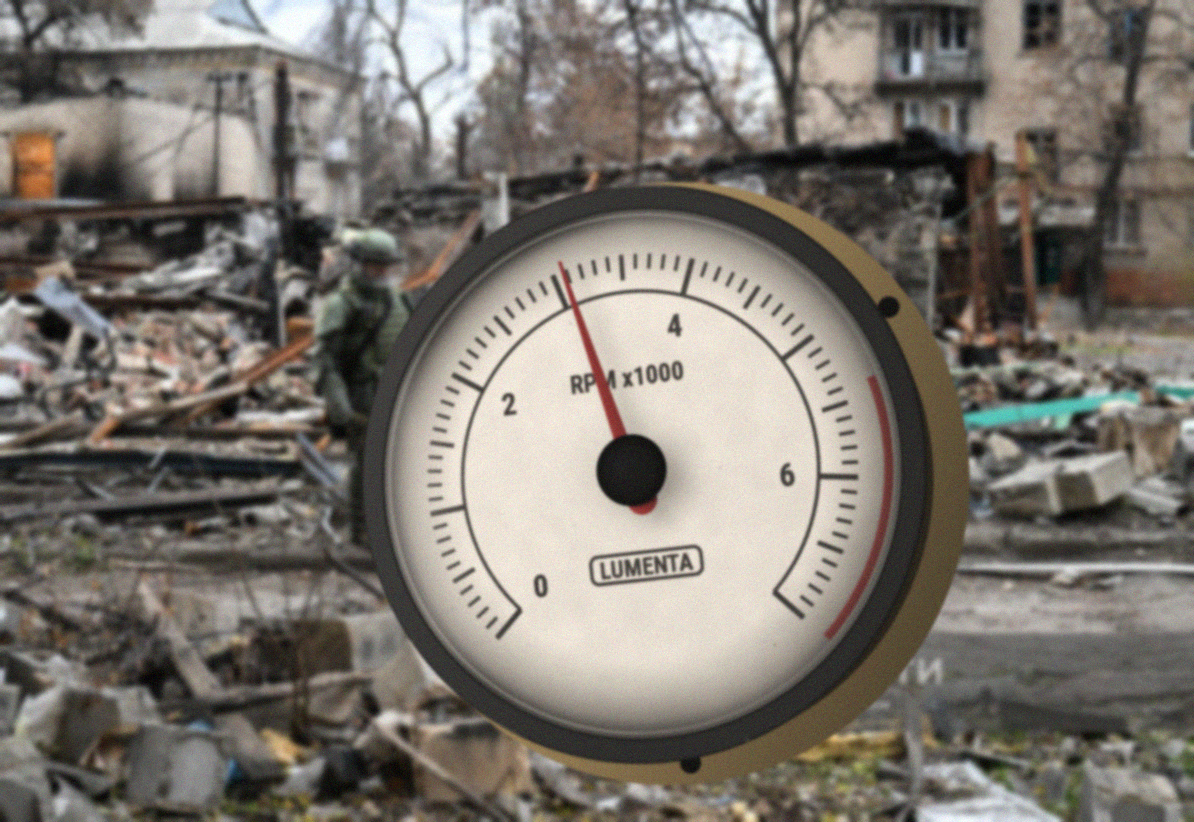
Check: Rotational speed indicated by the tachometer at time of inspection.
3100 rpm
